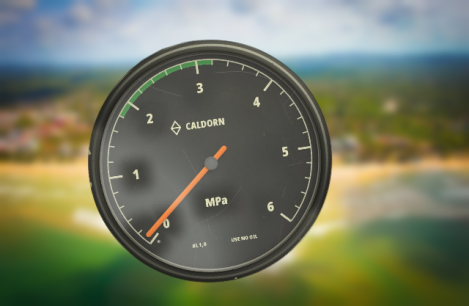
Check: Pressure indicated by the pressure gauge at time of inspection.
0.1 MPa
